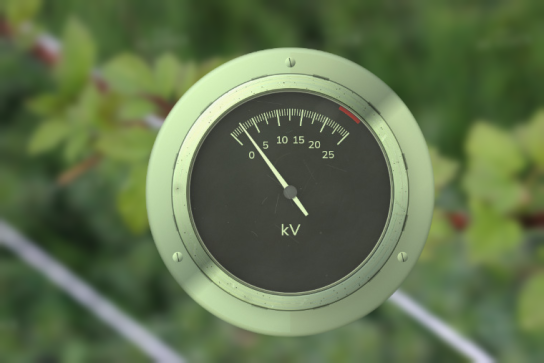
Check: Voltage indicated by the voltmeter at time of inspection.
2.5 kV
